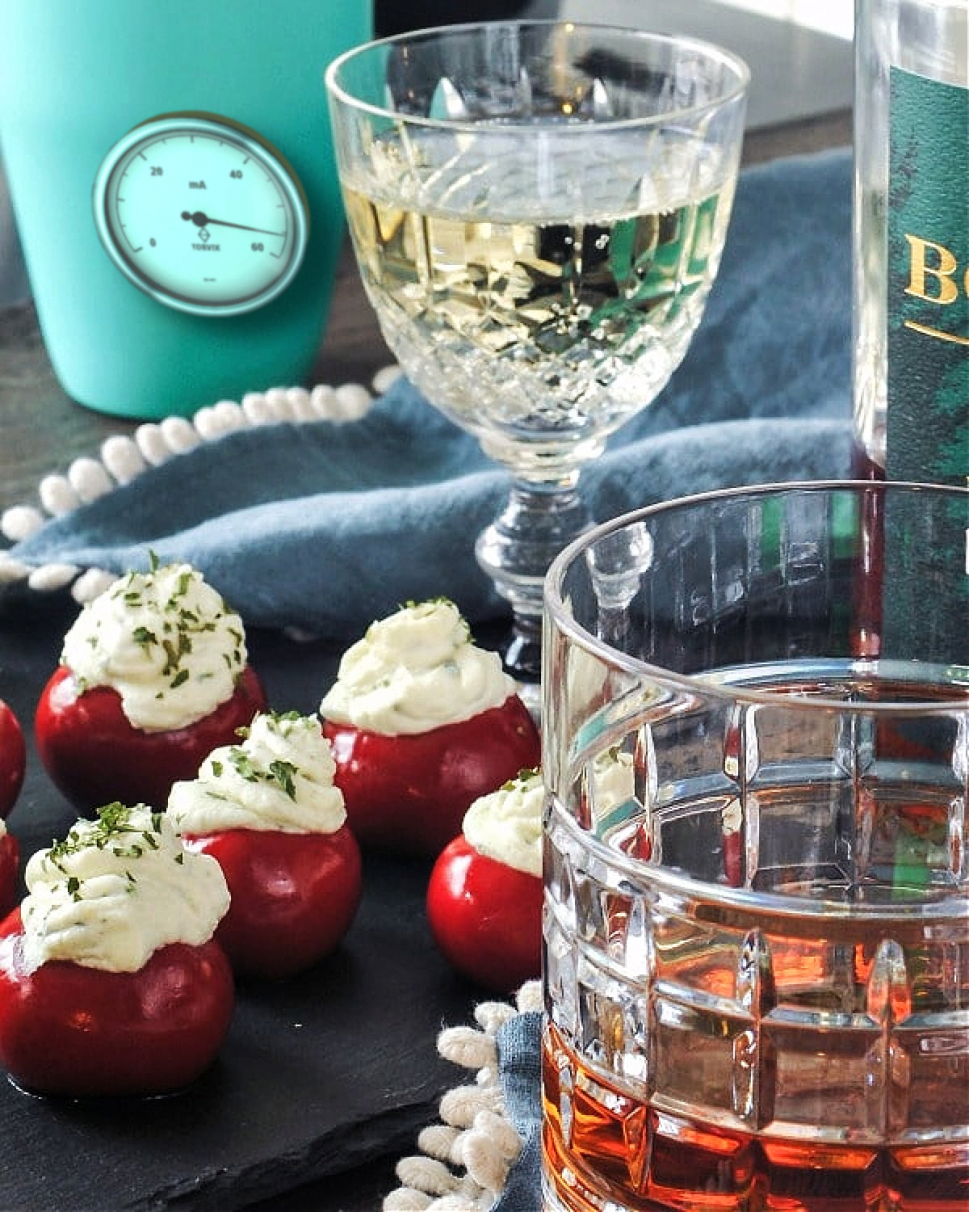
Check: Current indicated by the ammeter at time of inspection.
55 mA
